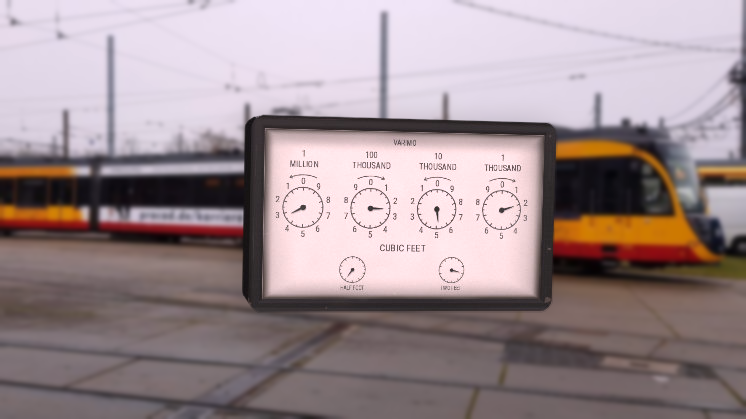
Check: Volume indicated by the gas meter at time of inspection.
325200 ft³
